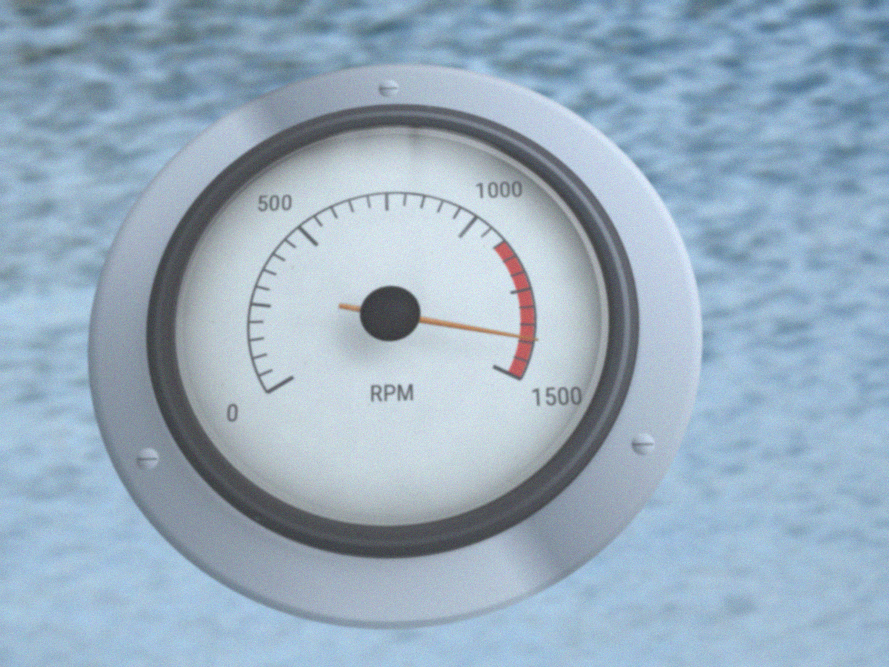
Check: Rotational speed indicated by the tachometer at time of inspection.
1400 rpm
